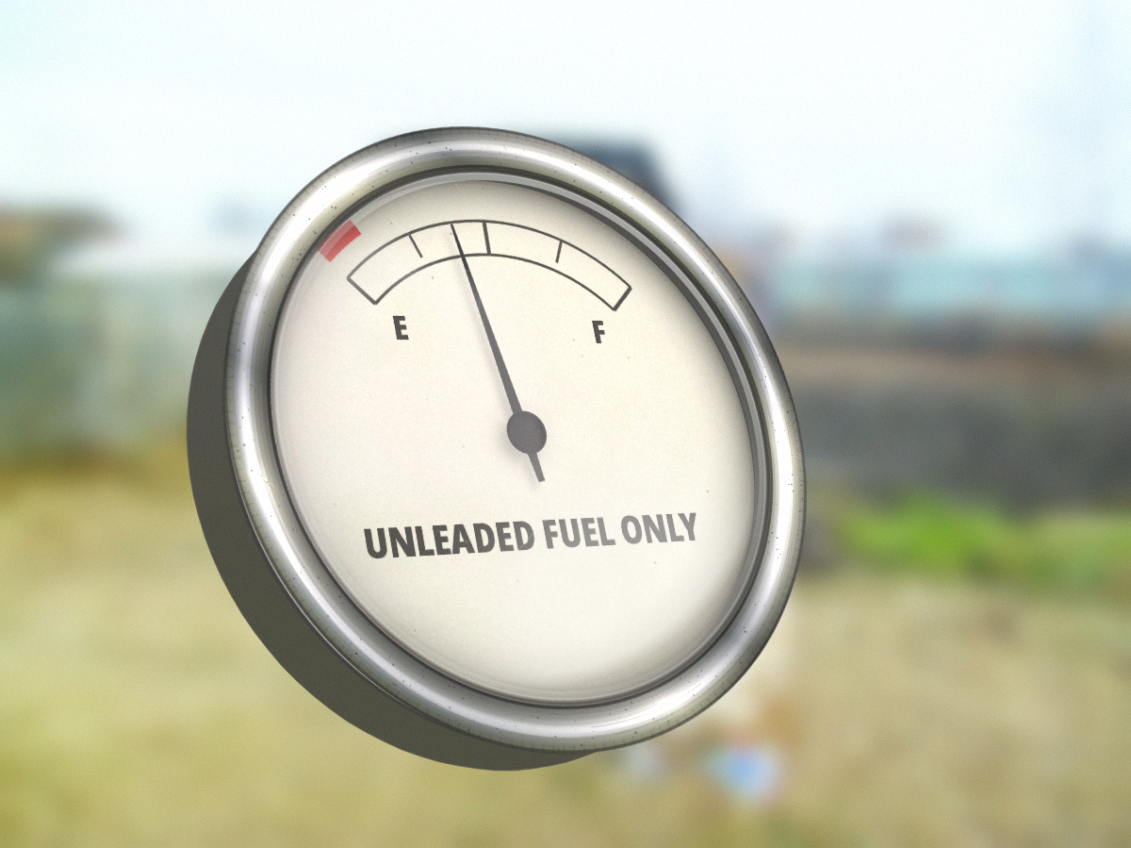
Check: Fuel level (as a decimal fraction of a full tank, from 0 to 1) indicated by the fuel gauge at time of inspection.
0.375
